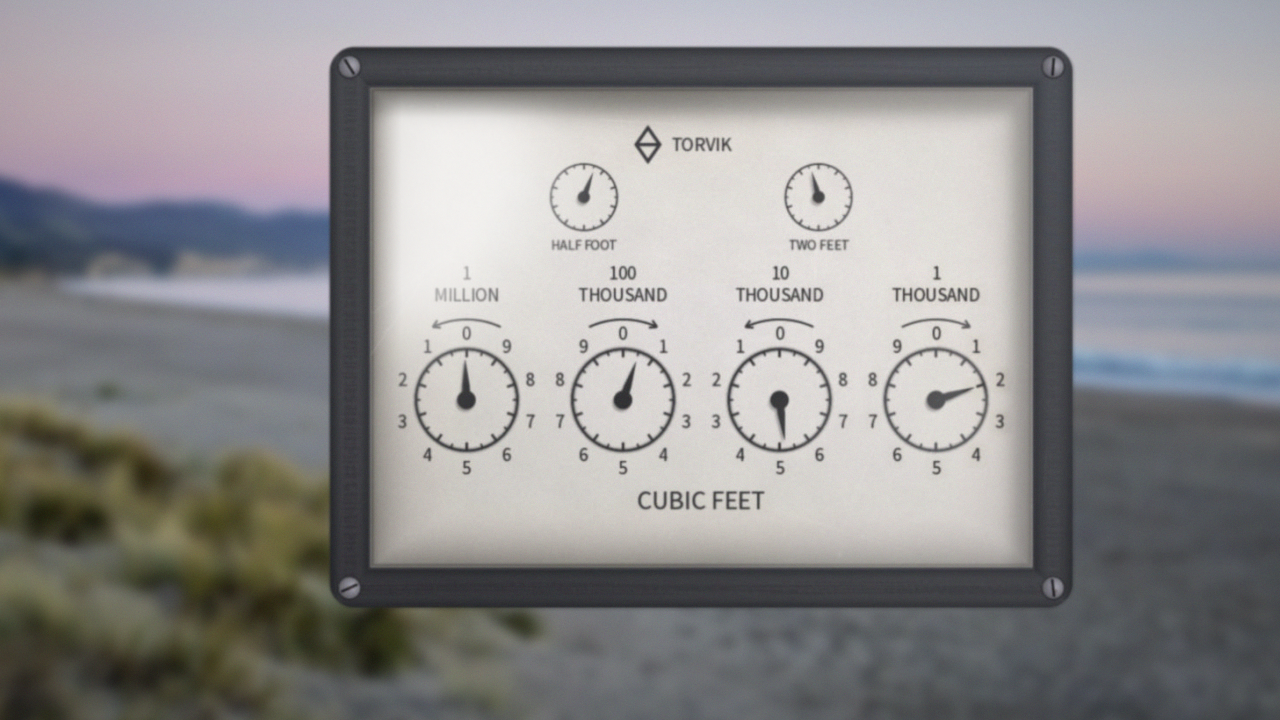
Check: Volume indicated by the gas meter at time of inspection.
5200 ft³
